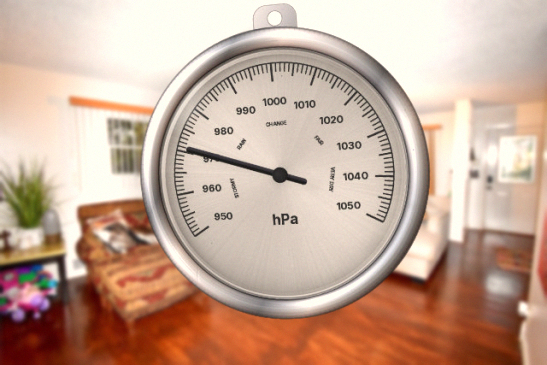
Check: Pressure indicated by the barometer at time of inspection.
971 hPa
